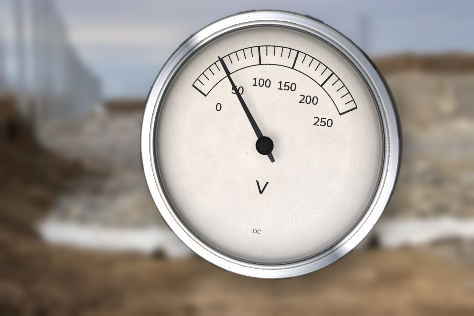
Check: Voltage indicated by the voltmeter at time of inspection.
50 V
